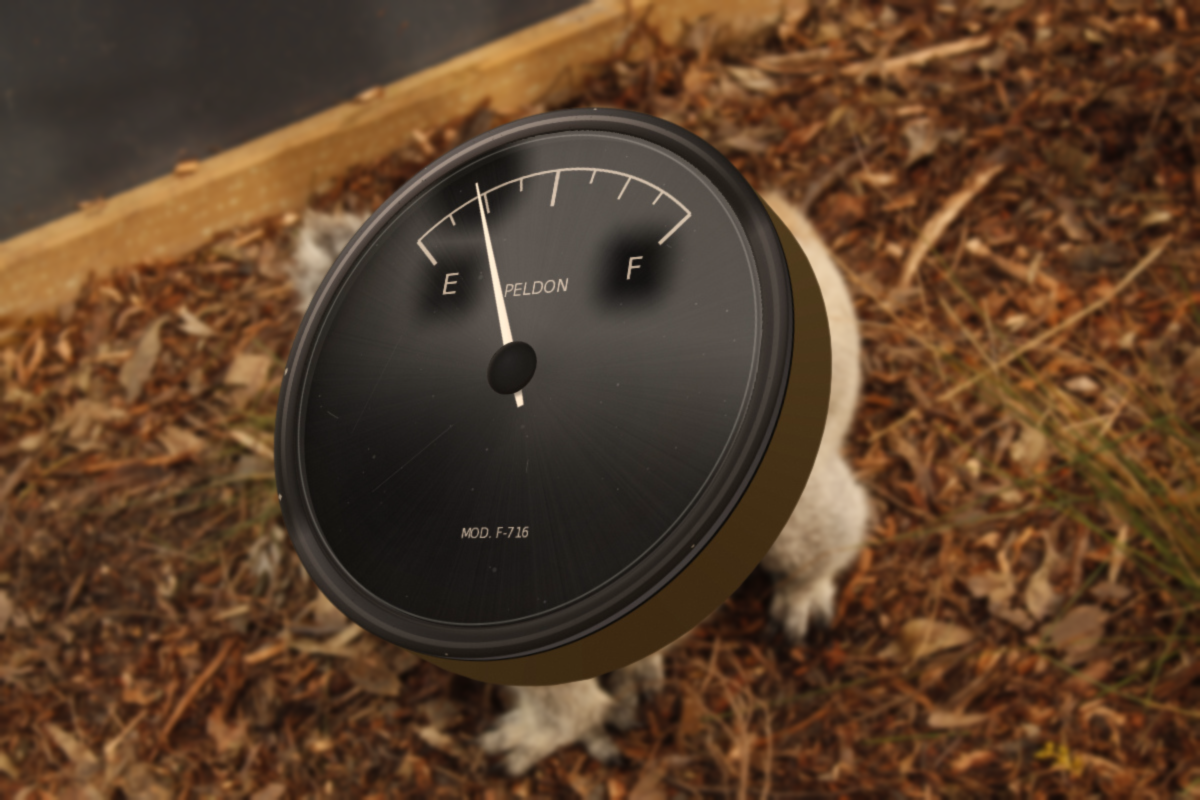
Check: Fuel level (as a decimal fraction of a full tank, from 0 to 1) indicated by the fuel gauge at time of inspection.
0.25
